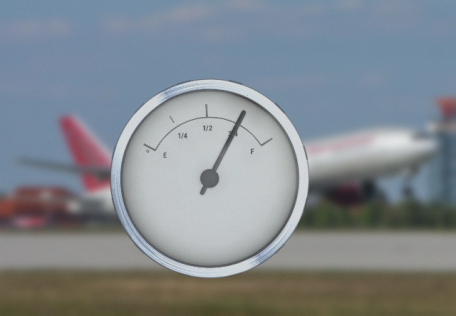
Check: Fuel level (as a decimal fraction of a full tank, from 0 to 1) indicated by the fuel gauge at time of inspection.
0.75
